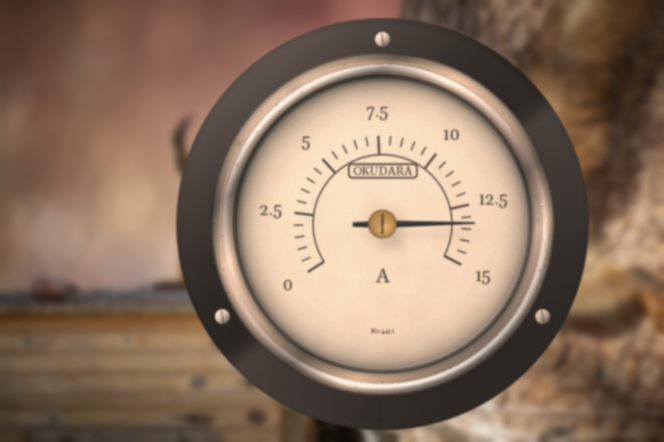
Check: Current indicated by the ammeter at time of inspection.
13.25 A
